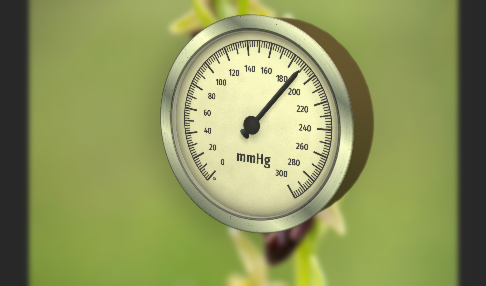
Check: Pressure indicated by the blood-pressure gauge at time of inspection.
190 mmHg
